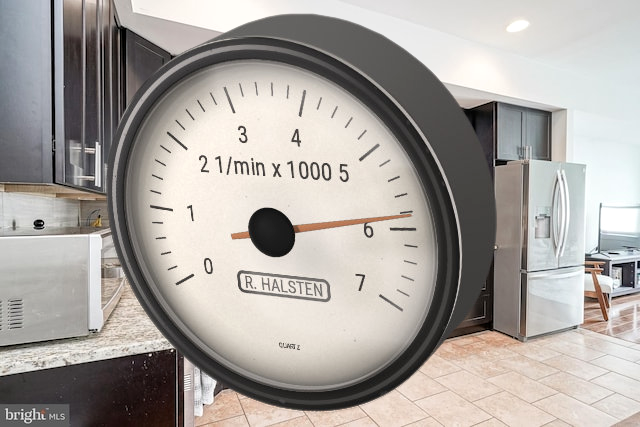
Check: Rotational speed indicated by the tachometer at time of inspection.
5800 rpm
